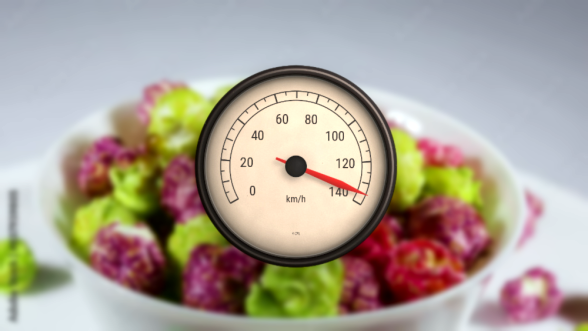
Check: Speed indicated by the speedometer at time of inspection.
135 km/h
